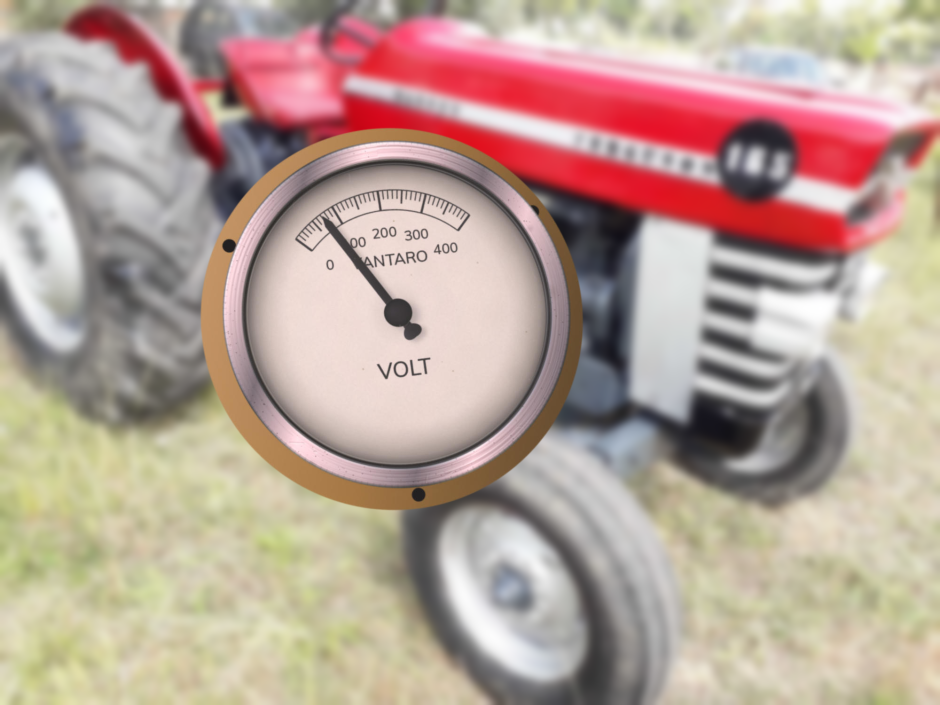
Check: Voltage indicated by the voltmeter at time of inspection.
70 V
